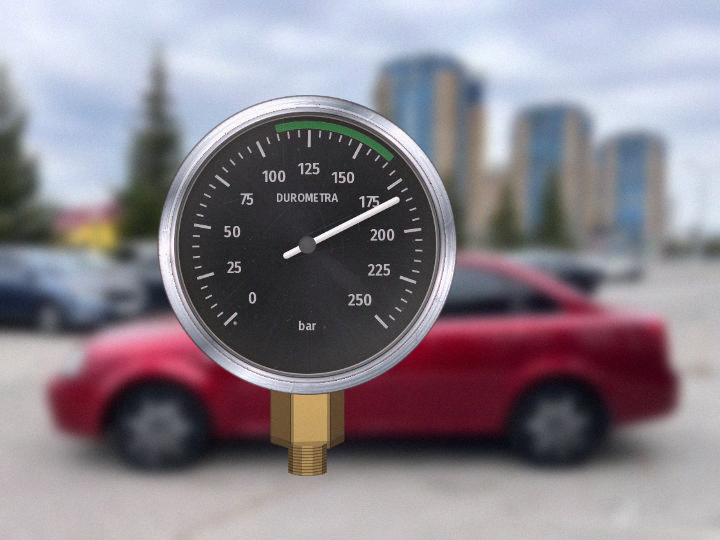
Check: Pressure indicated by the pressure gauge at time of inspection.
182.5 bar
